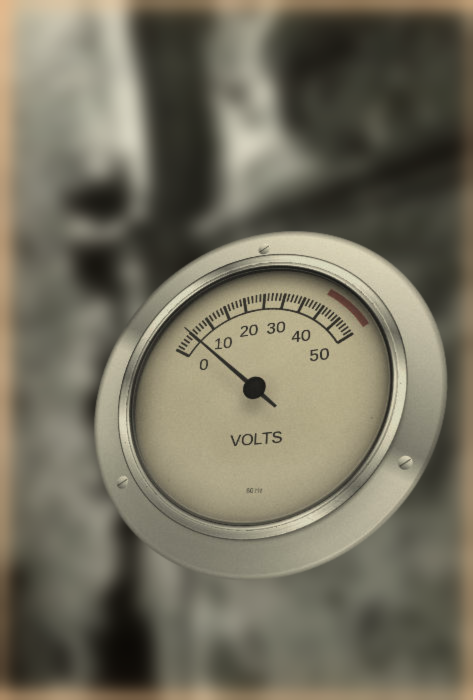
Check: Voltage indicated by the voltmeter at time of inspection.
5 V
